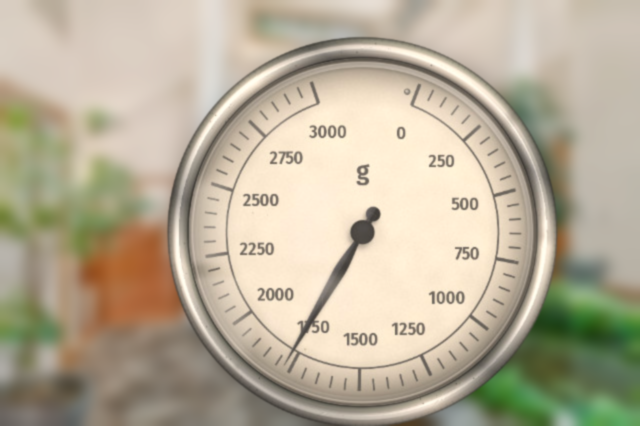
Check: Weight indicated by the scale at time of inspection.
1775 g
